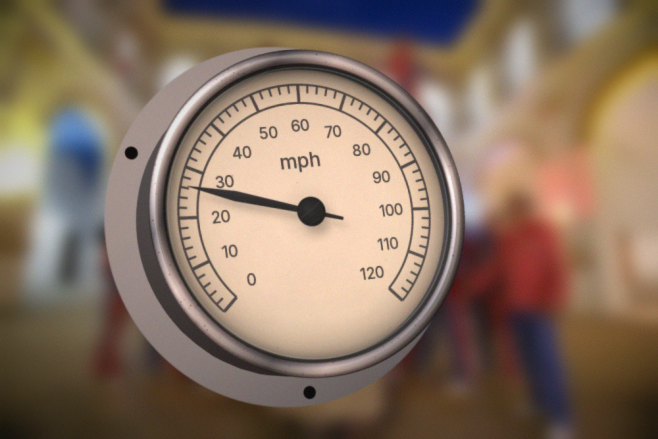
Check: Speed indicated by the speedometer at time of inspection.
26 mph
